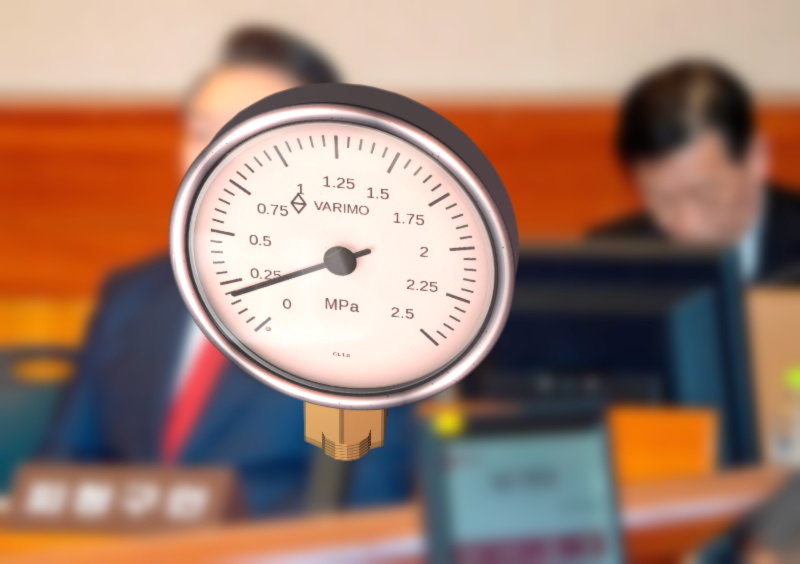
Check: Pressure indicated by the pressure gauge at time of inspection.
0.2 MPa
